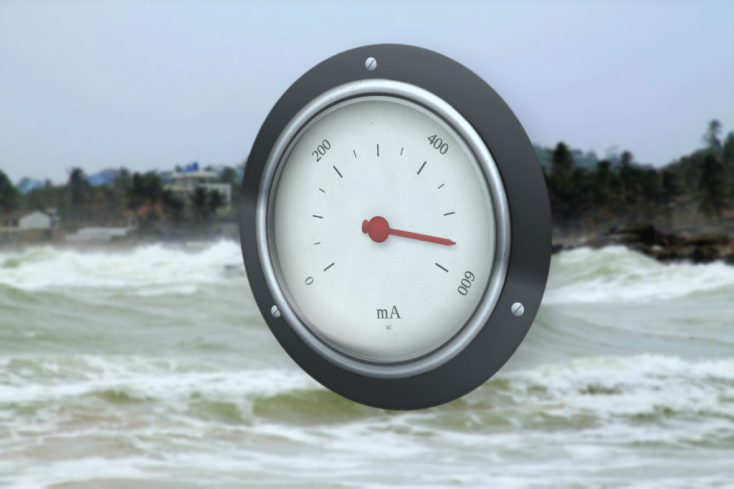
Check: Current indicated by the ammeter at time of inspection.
550 mA
